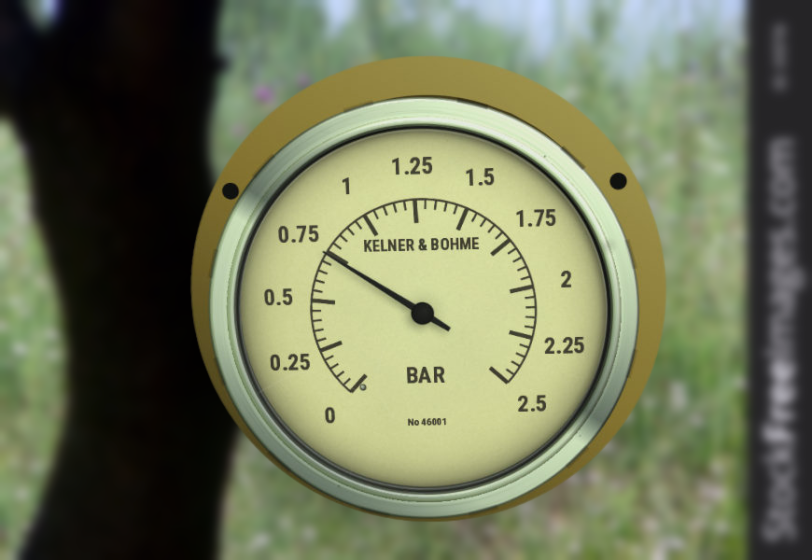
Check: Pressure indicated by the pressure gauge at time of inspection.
0.75 bar
